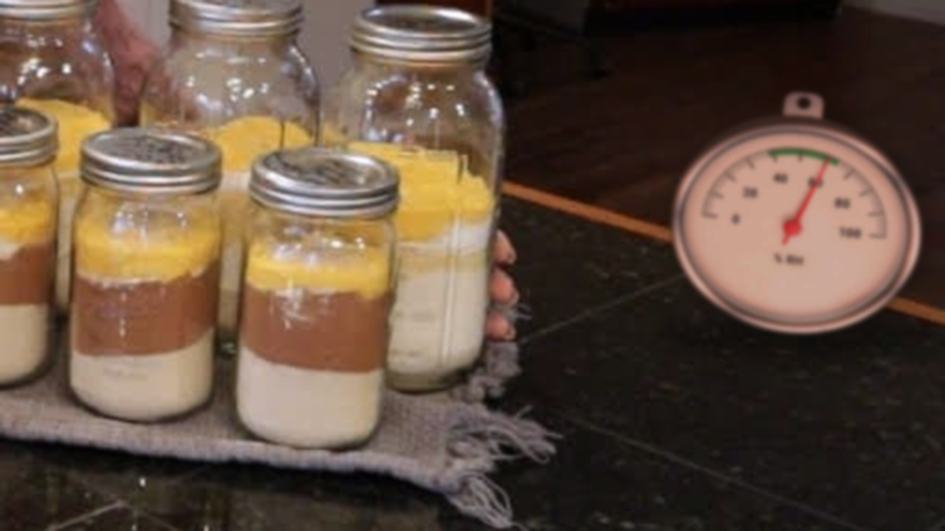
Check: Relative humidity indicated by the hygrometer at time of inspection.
60 %
